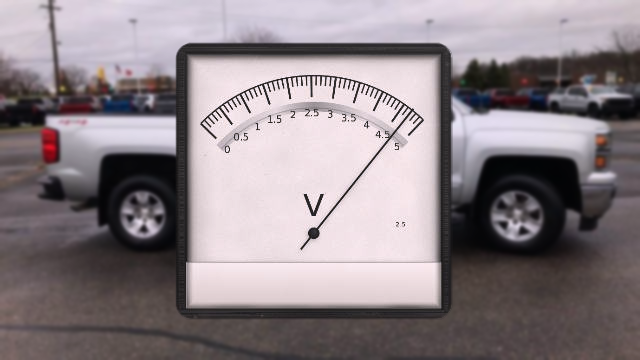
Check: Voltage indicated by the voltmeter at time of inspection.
4.7 V
